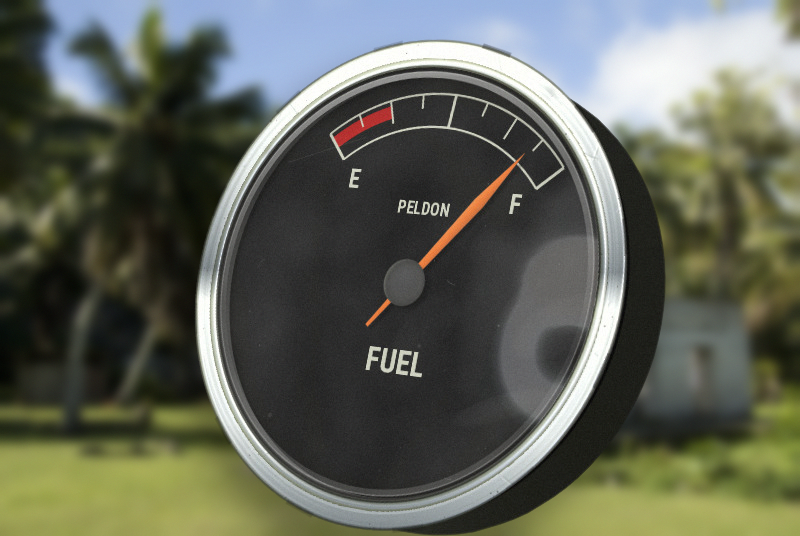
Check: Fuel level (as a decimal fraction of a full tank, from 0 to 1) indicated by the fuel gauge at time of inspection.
0.875
